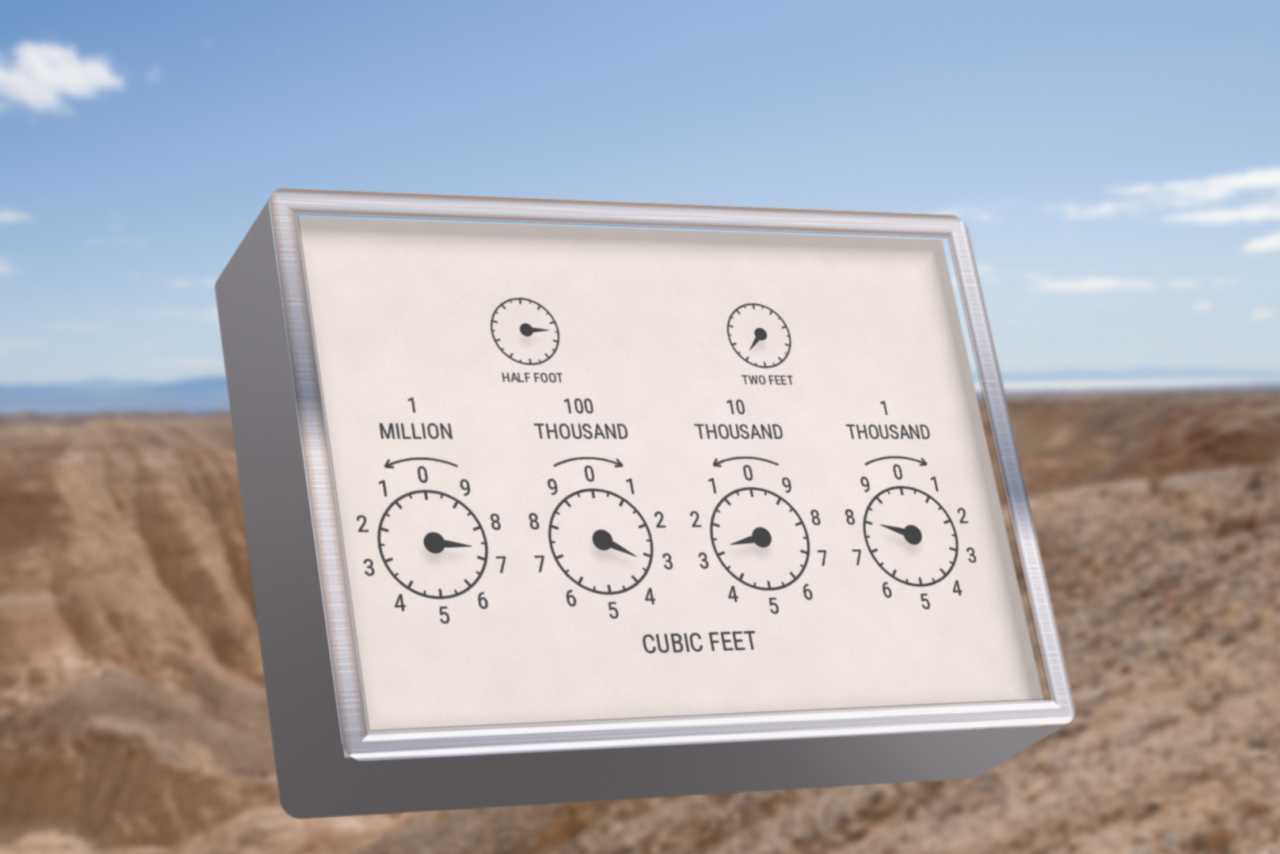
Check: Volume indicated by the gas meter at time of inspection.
732800 ft³
